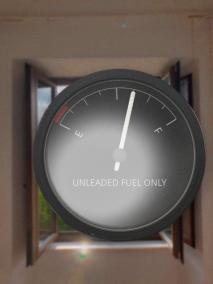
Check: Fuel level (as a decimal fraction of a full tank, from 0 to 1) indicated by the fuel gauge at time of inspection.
0.625
